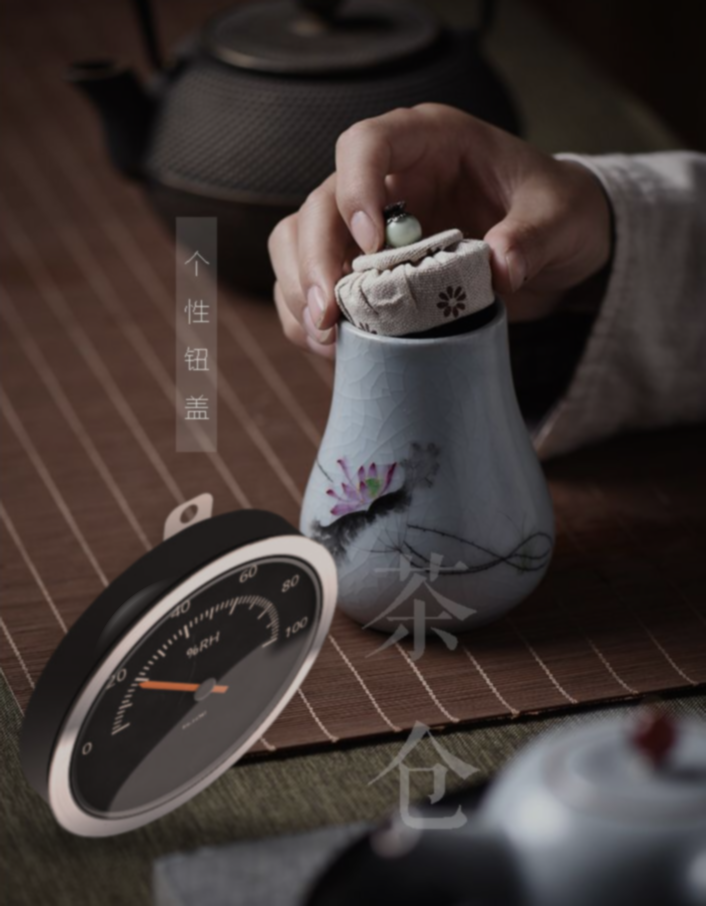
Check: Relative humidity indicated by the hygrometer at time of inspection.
20 %
